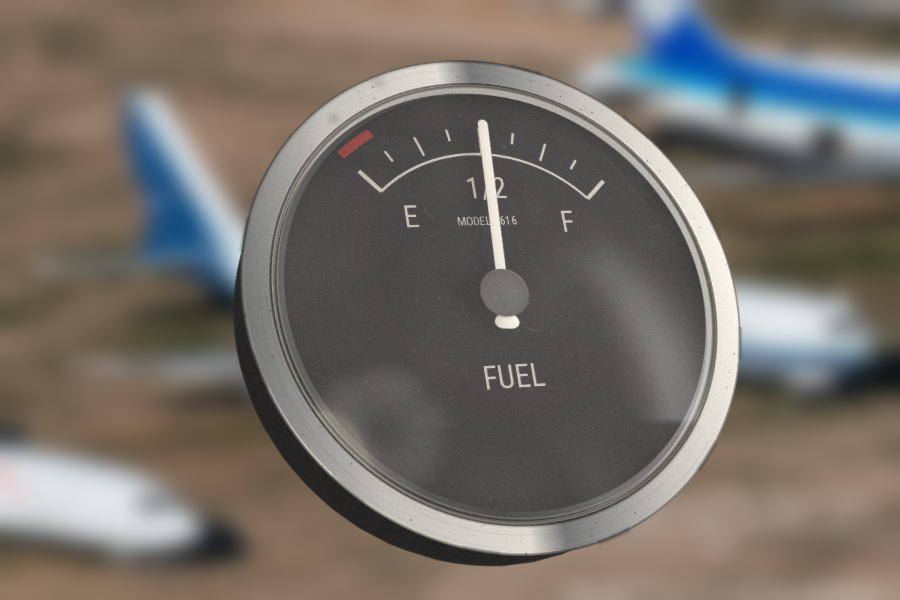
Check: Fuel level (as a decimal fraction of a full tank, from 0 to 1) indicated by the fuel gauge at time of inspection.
0.5
